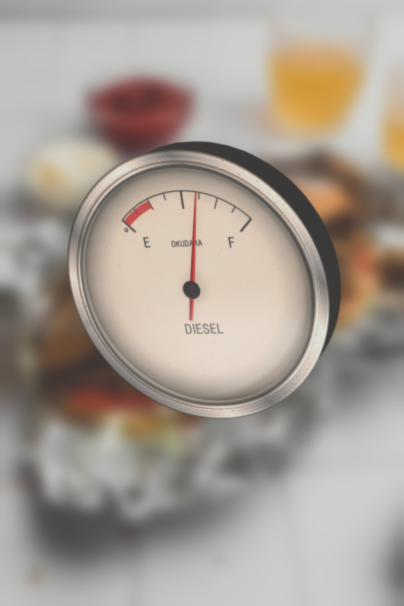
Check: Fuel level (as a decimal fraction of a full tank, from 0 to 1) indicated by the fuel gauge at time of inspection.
0.625
